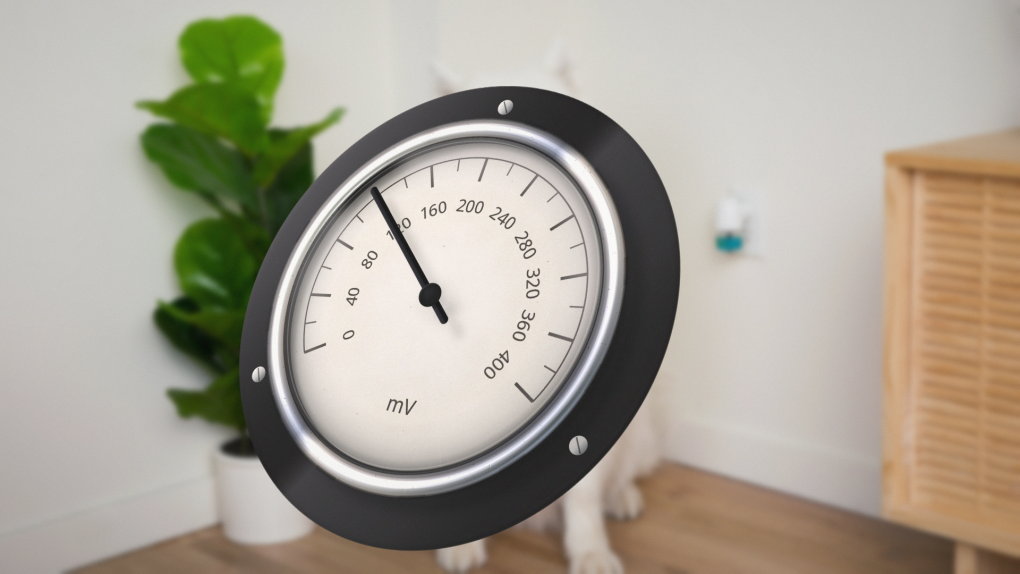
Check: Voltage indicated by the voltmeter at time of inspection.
120 mV
